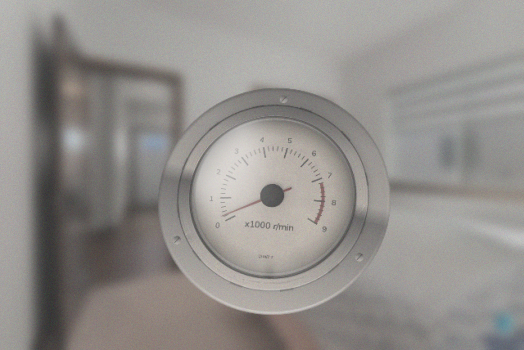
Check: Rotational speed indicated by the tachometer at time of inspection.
200 rpm
